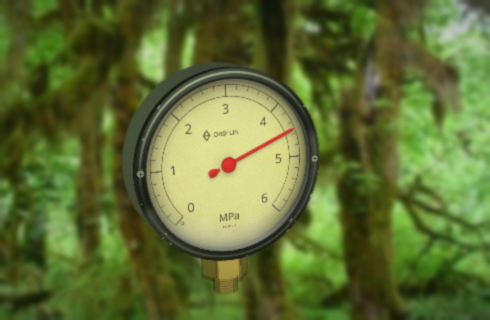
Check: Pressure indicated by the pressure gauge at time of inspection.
4.5 MPa
